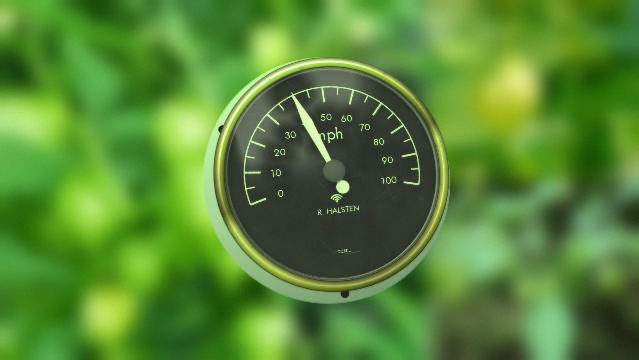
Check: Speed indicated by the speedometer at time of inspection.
40 mph
